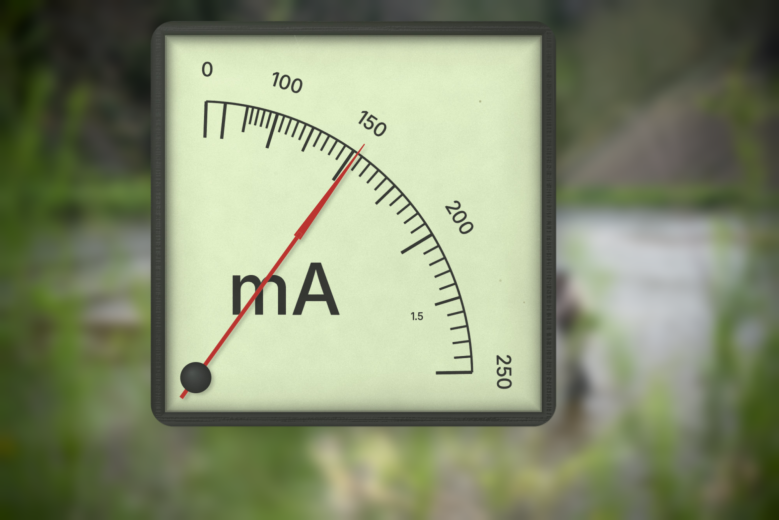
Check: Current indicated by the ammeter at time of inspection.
152.5 mA
